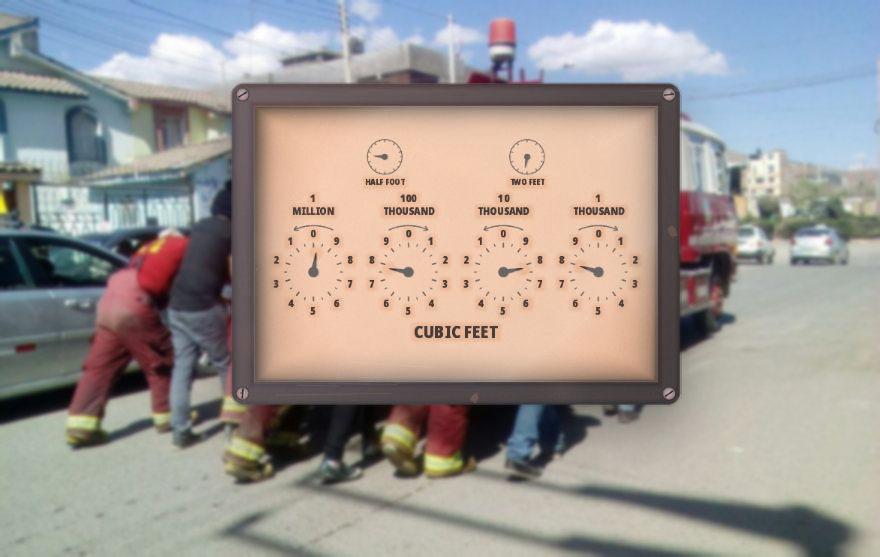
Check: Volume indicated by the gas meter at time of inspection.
977800 ft³
